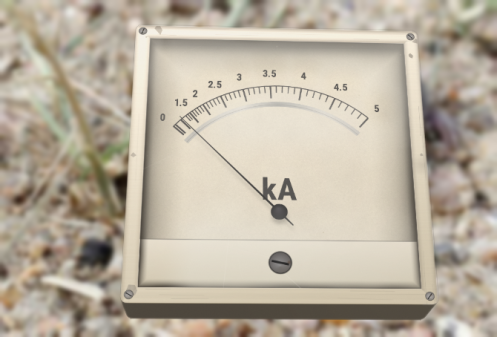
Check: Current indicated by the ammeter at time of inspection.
1 kA
